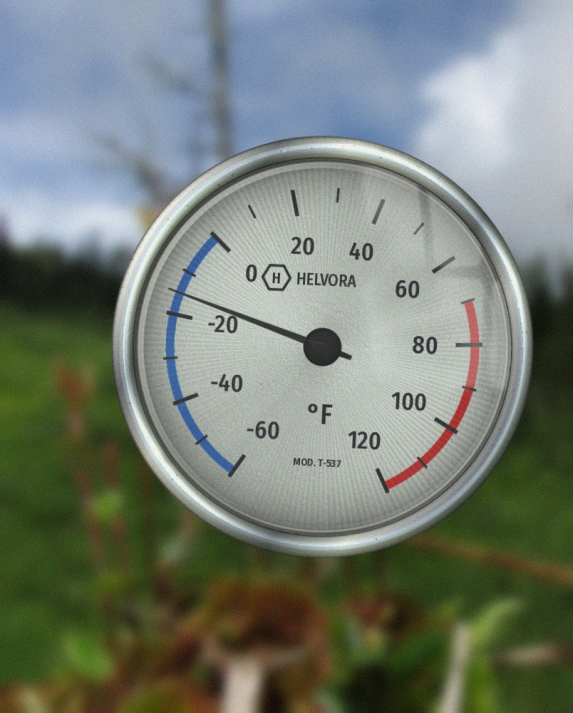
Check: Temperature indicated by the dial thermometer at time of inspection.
-15 °F
